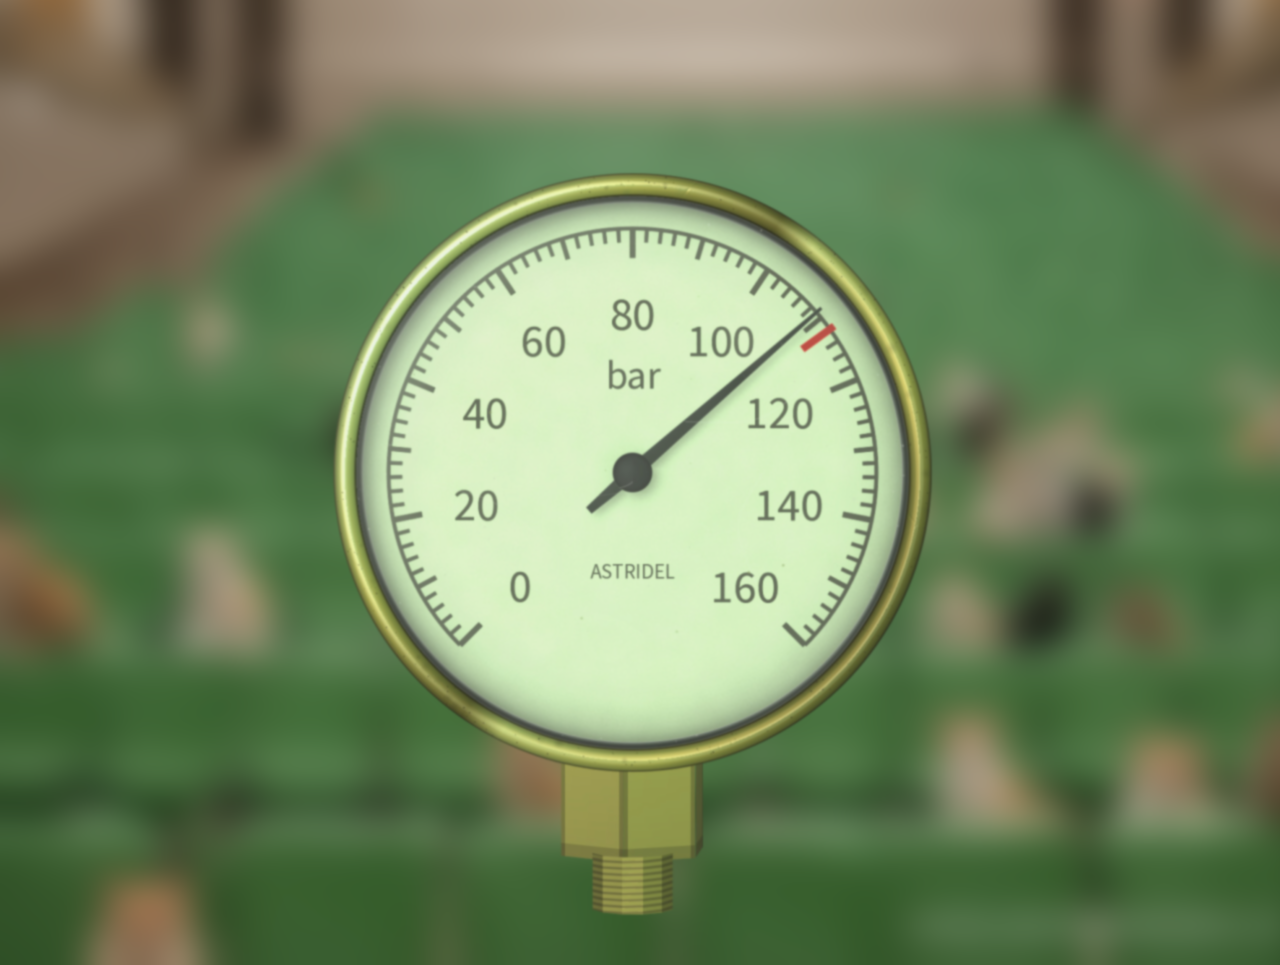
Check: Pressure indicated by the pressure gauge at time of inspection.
109 bar
